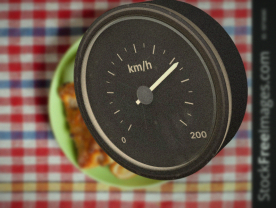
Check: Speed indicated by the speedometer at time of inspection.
145 km/h
